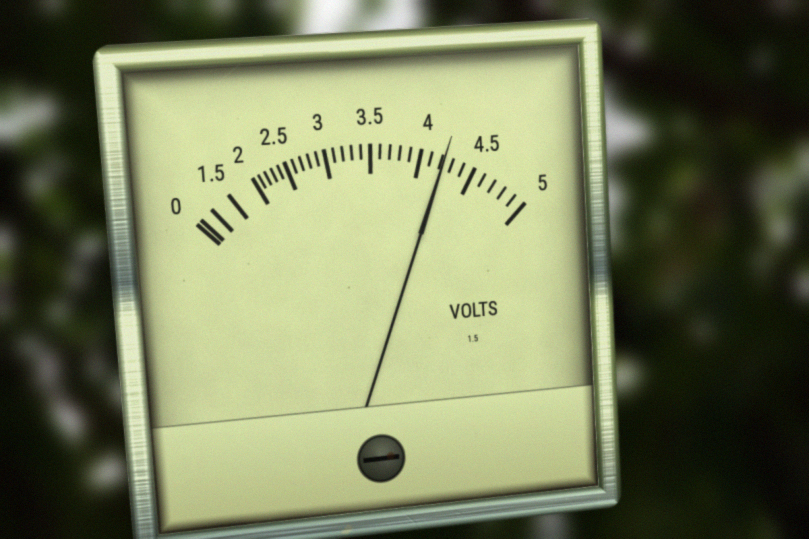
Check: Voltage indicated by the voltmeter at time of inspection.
4.2 V
